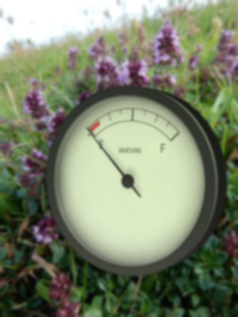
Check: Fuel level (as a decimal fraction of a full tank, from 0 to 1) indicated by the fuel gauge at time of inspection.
0
